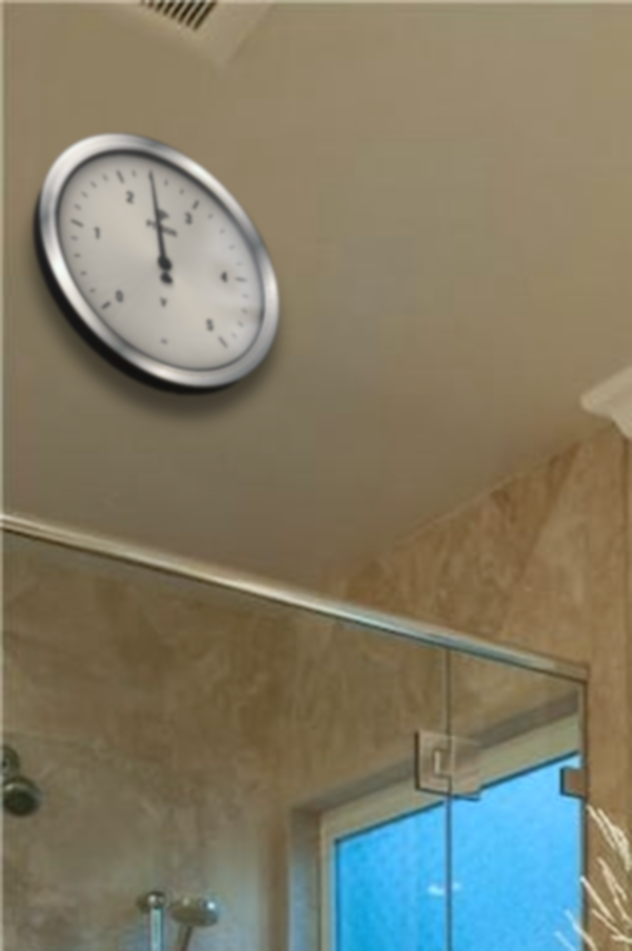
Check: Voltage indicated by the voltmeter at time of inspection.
2.4 V
